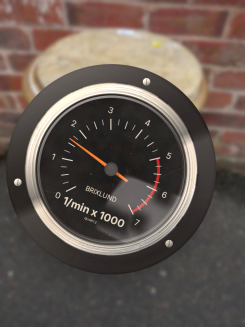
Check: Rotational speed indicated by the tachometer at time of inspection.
1625 rpm
